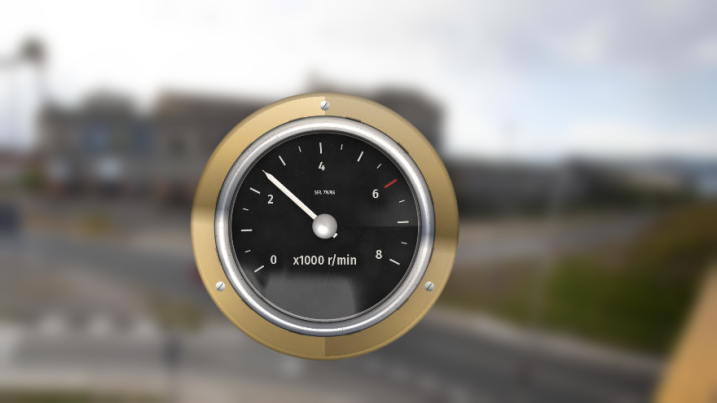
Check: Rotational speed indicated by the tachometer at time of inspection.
2500 rpm
